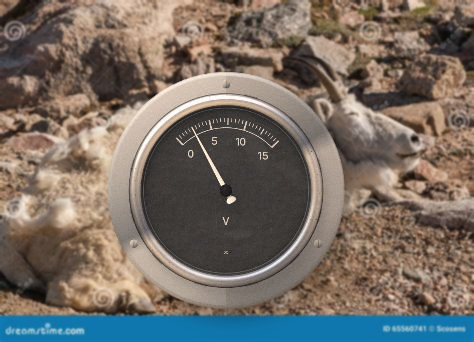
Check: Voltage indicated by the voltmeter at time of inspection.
2.5 V
